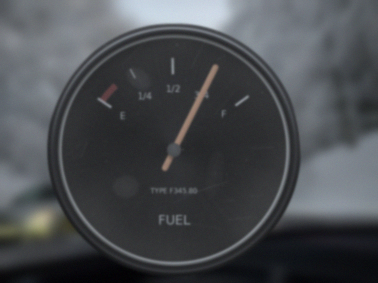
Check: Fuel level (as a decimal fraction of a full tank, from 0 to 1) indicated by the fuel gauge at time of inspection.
0.75
